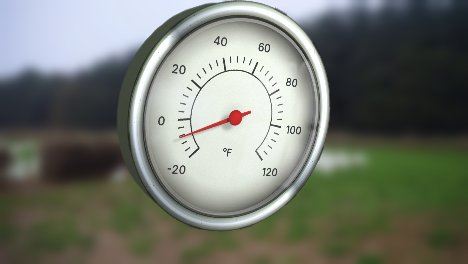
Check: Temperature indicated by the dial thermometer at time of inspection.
-8 °F
